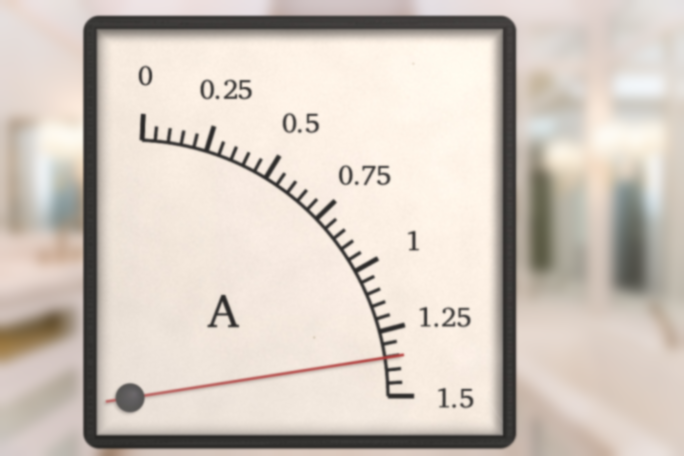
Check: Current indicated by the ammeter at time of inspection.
1.35 A
